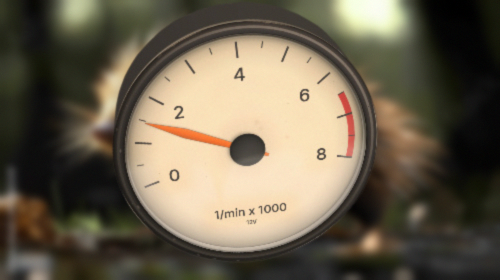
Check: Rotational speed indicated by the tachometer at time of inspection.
1500 rpm
